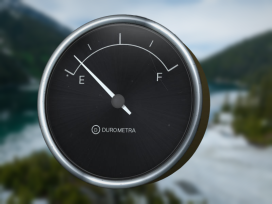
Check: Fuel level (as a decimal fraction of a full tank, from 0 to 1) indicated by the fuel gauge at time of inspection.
0.125
